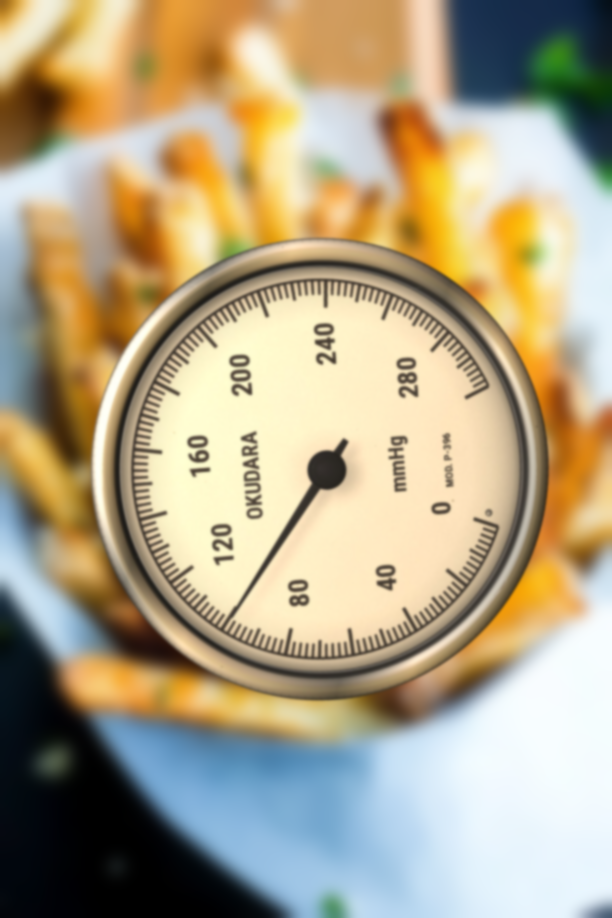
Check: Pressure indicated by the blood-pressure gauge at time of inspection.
100 mmHg
